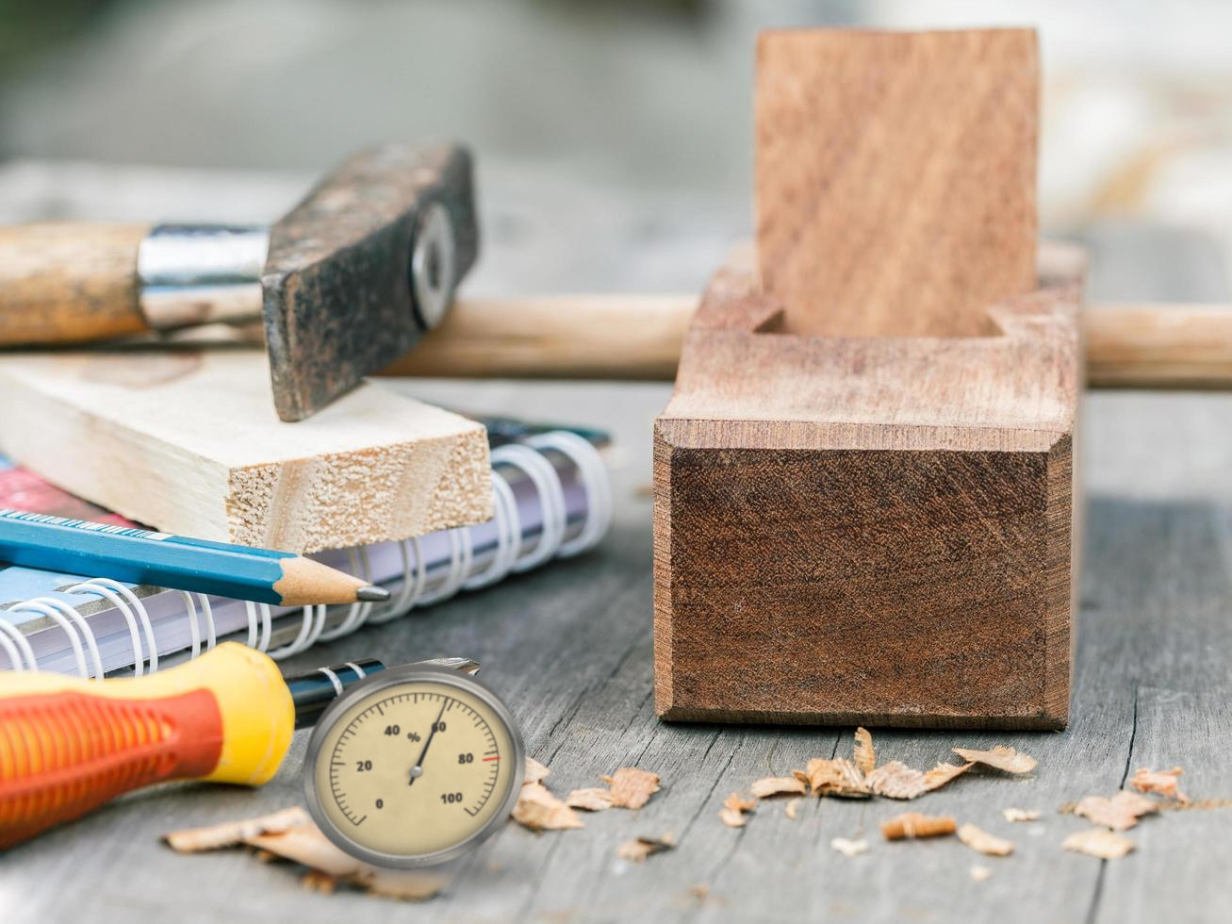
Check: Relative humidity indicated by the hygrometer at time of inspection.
58 %
